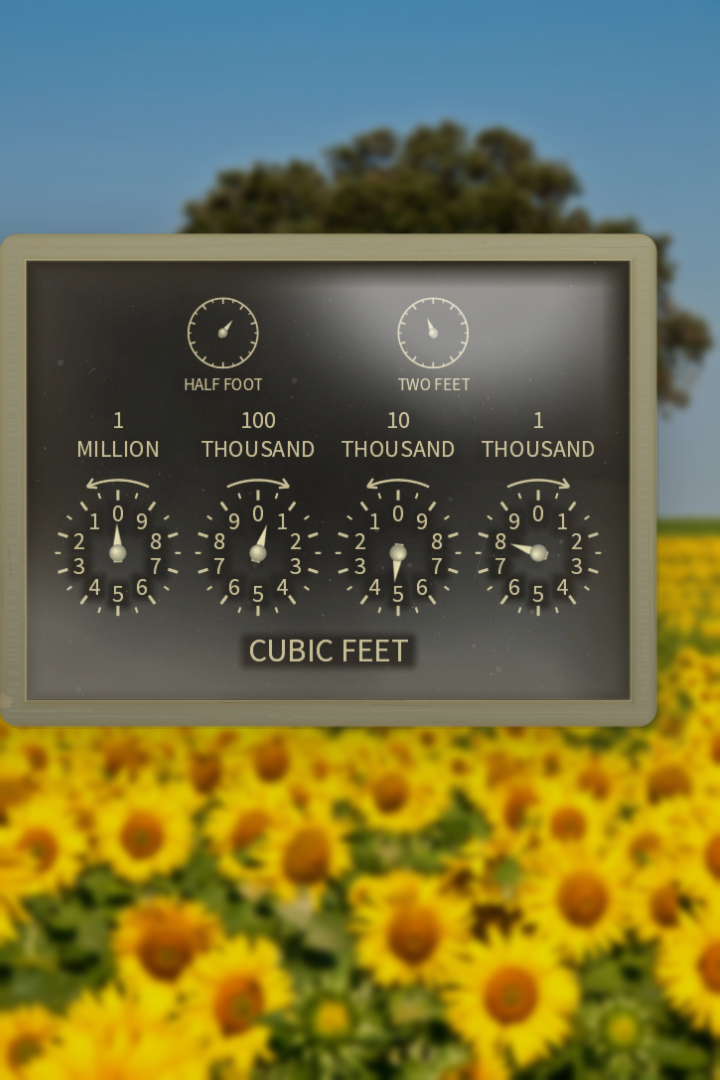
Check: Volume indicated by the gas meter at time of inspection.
4800 ft³
